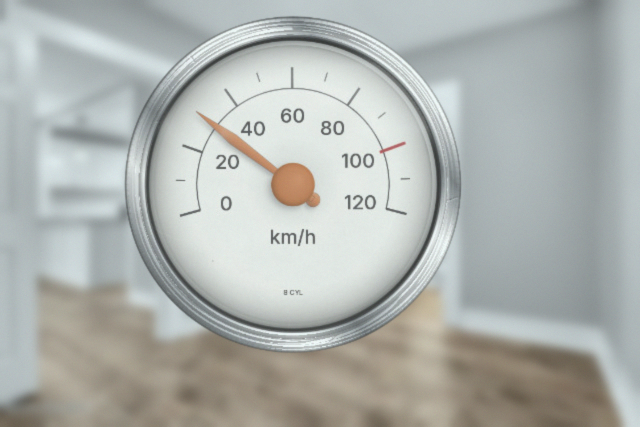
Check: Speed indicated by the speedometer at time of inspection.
30 km/h
